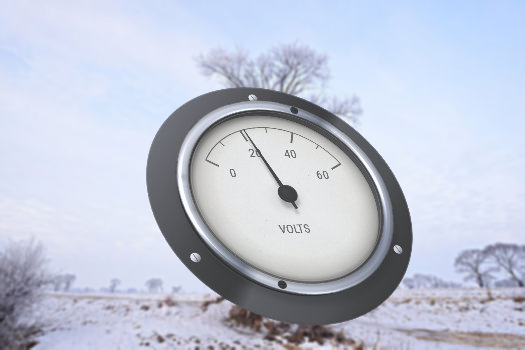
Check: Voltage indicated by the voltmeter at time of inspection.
20 V
